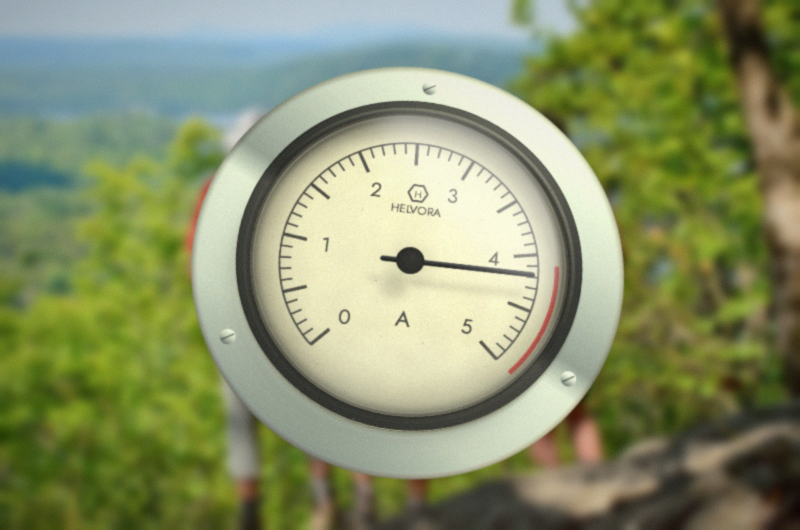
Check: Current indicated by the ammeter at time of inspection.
4.2 A
